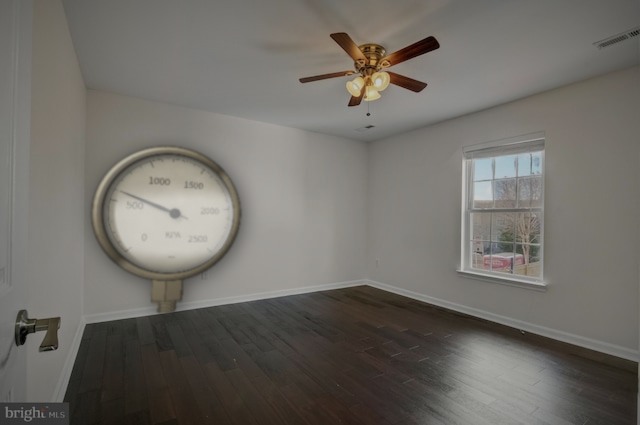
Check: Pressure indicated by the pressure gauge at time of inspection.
600 kPa
